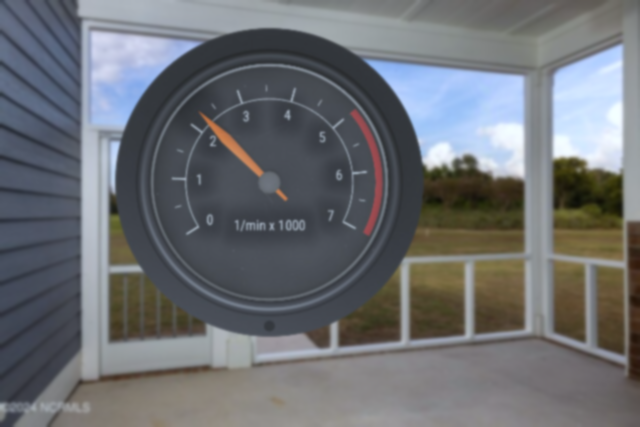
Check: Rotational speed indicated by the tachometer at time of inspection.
2250 rpm
